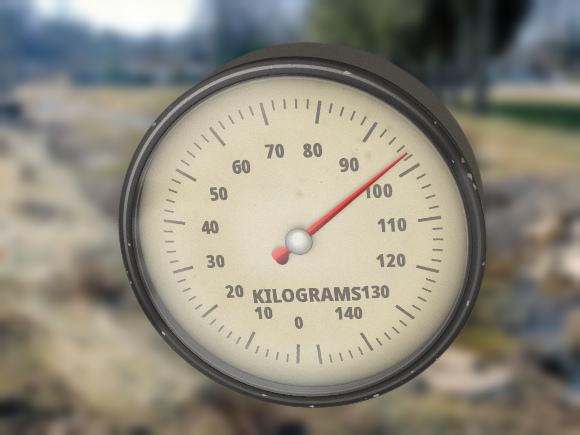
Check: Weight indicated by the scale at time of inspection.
97 kg
